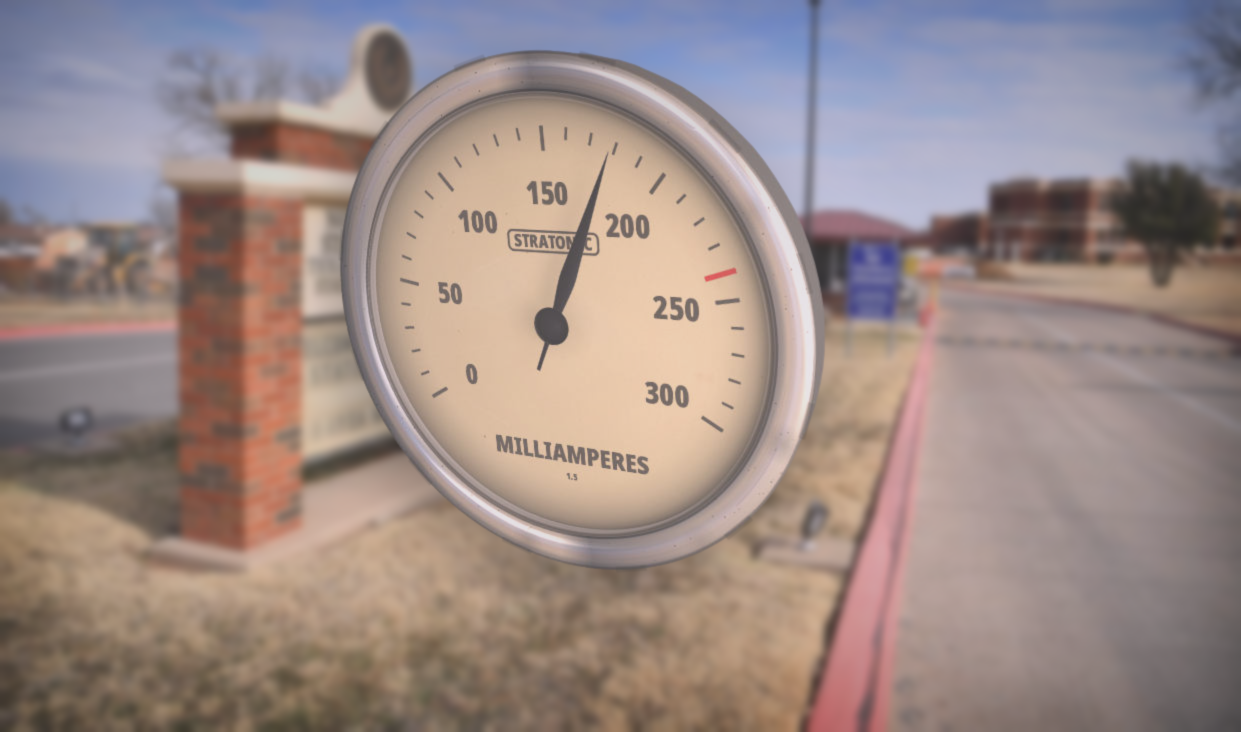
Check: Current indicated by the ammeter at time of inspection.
180 mA
